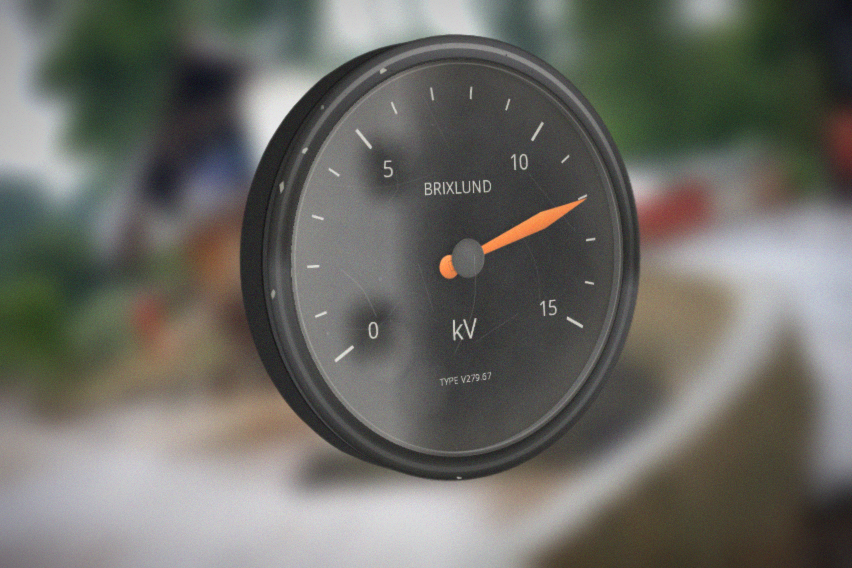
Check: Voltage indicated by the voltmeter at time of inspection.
12 kV
